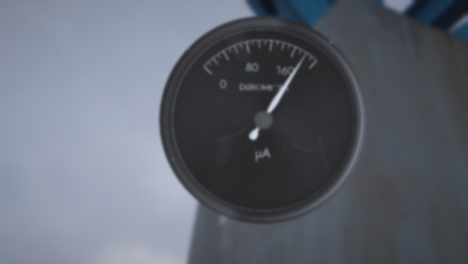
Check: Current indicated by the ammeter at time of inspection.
180 µA
